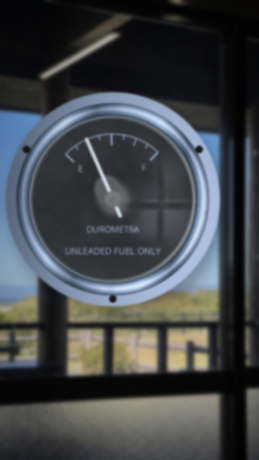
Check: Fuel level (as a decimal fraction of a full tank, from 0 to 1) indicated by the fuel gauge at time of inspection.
0.25
